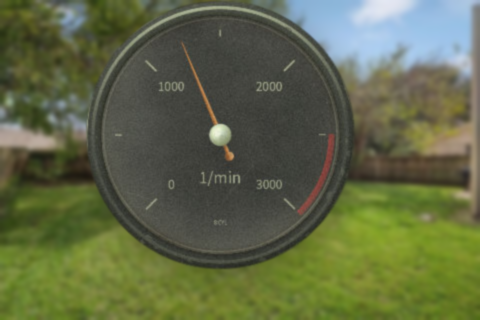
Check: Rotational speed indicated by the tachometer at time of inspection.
1250 rpm
